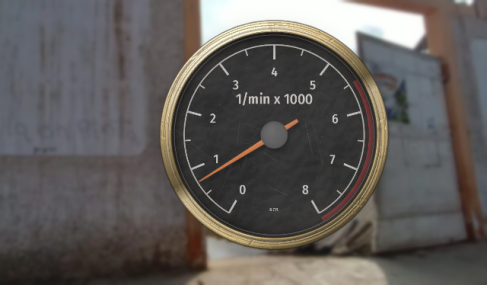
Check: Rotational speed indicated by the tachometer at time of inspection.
750 rpm
